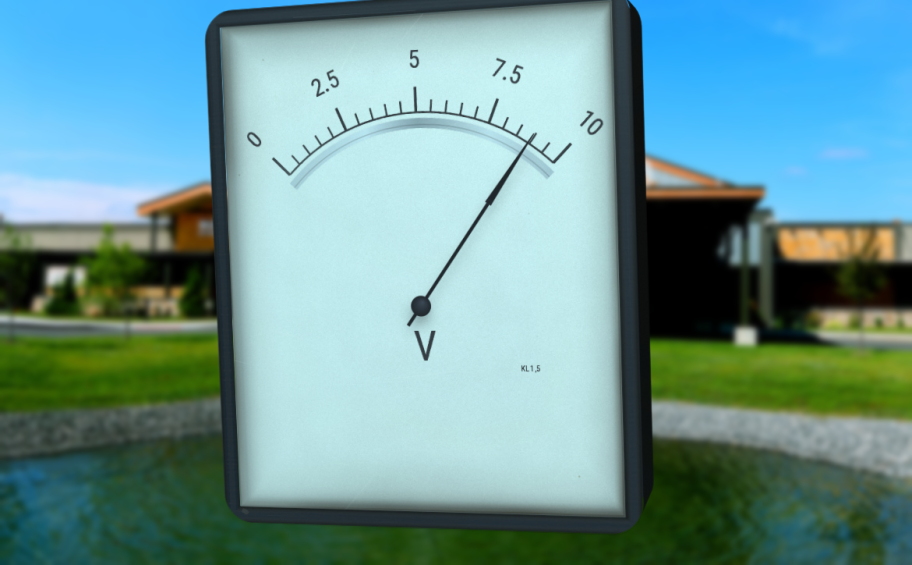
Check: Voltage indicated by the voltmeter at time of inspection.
9 V
